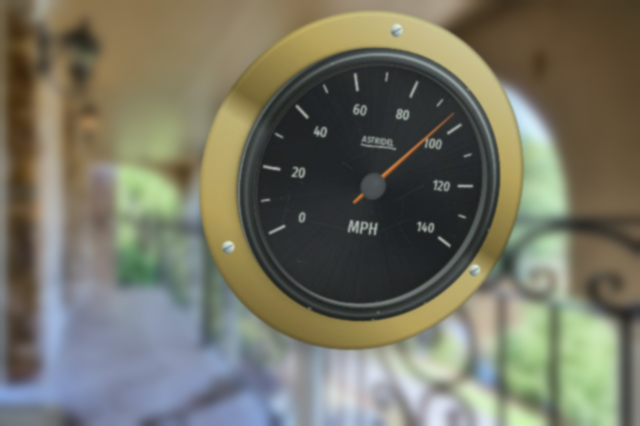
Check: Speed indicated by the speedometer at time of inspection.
95 mph
